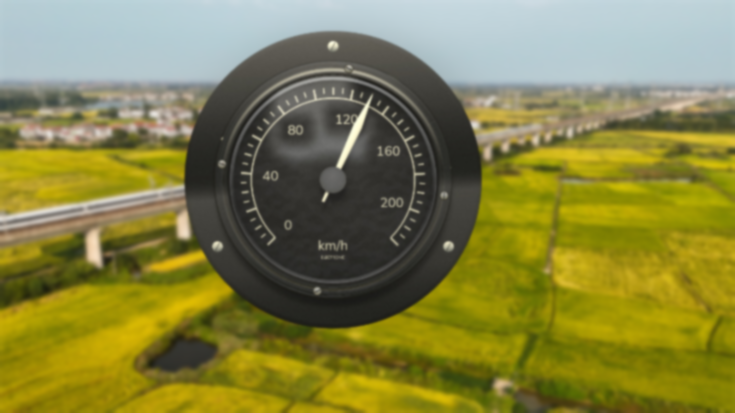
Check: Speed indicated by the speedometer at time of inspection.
130 km/h
